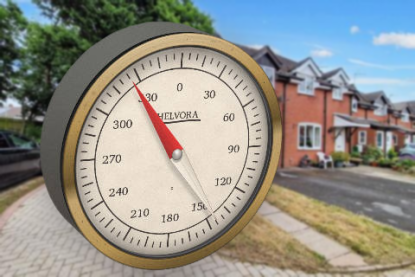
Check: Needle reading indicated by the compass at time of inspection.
325 °
